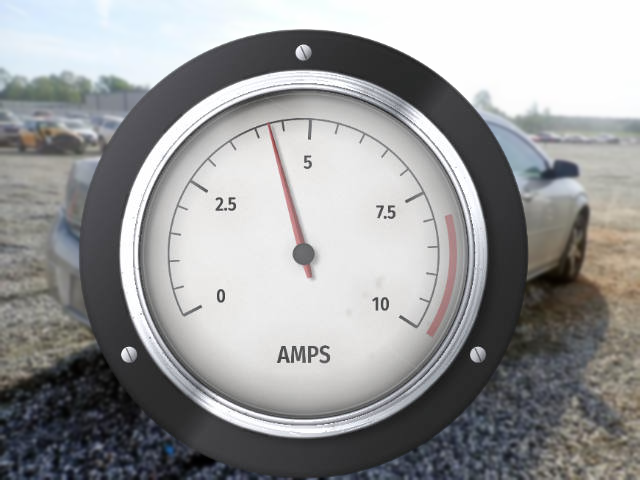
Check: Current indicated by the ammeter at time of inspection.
4.25 A
